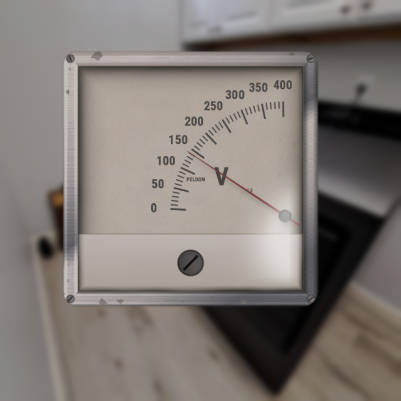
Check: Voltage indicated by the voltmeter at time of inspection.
140 V
